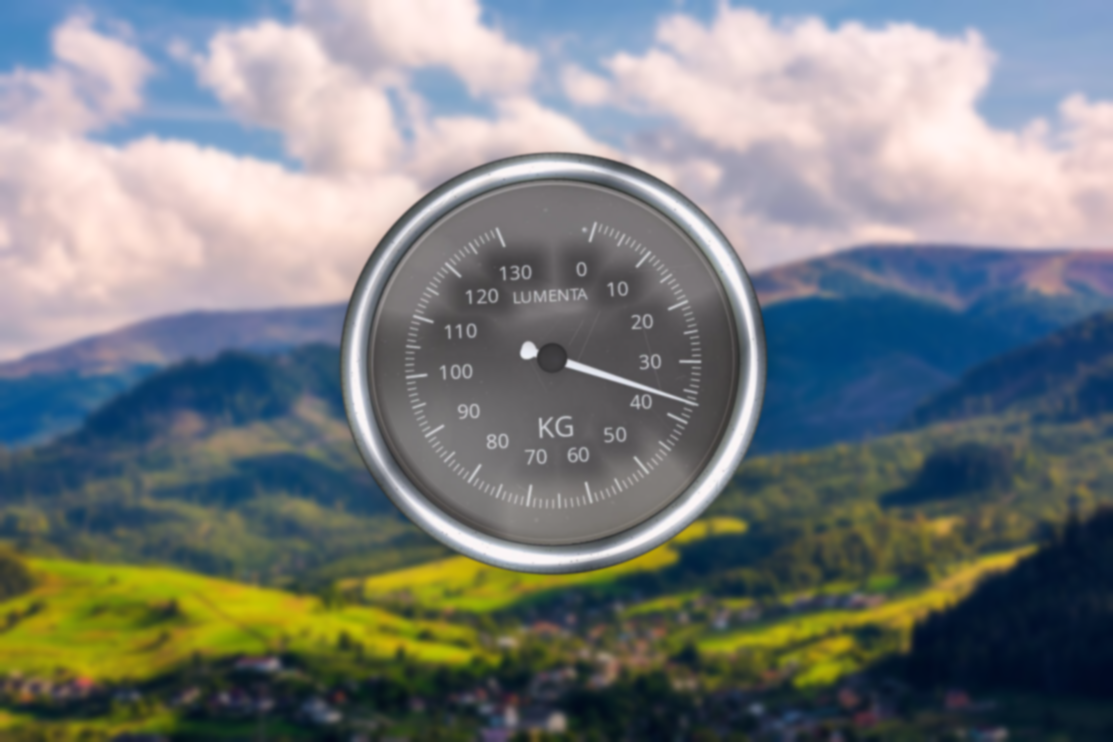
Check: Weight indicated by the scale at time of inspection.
37 kg
